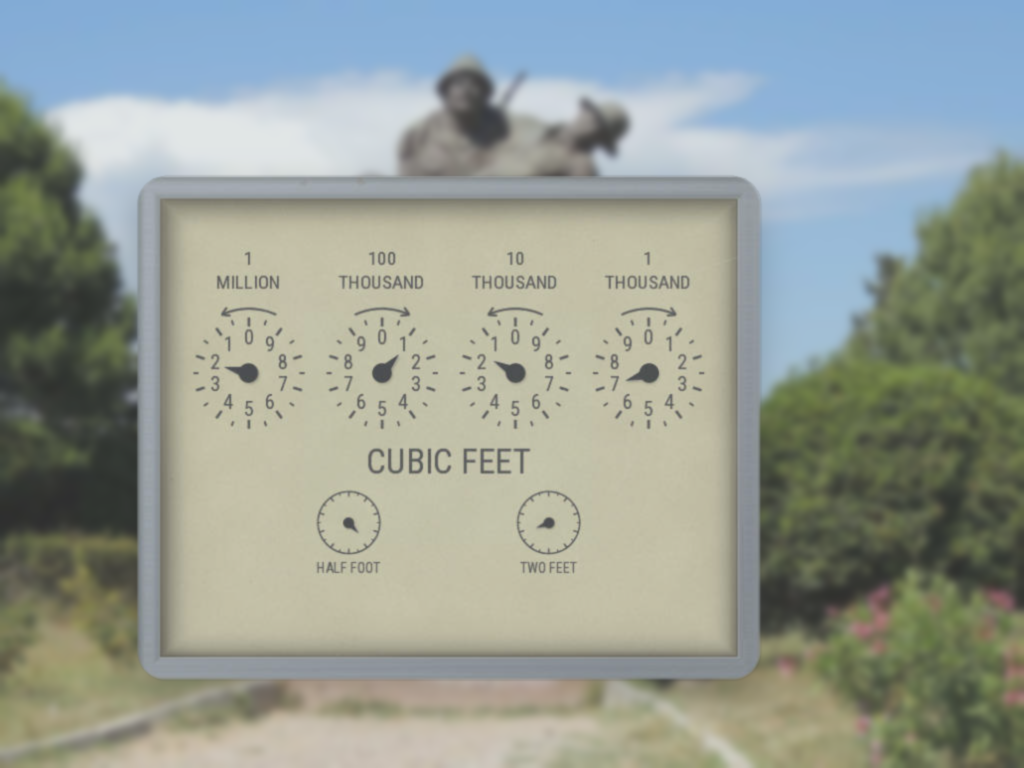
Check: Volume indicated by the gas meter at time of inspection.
211700 ft³
